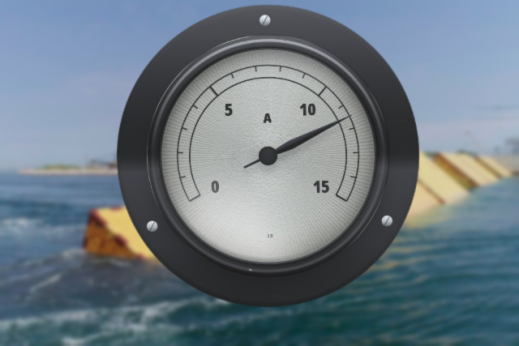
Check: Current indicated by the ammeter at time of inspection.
11.5 A
